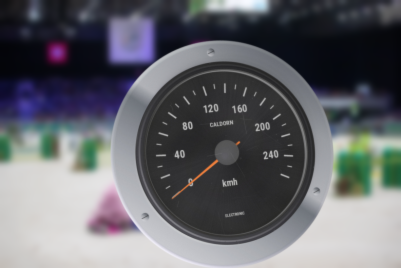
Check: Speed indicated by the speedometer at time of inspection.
0 km/h
